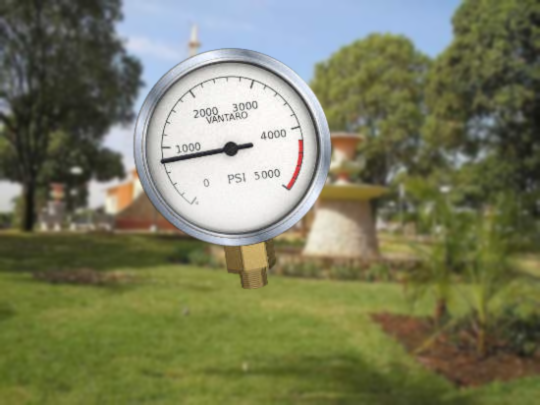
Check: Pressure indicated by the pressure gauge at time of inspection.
800 psi
